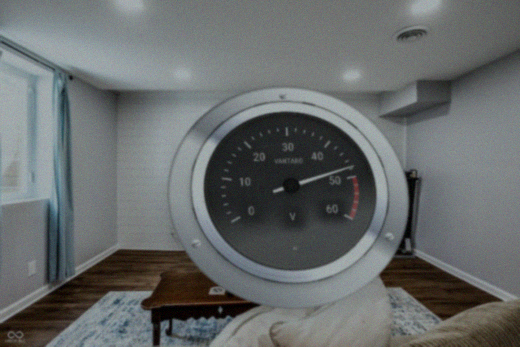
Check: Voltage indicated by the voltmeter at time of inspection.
48 V
